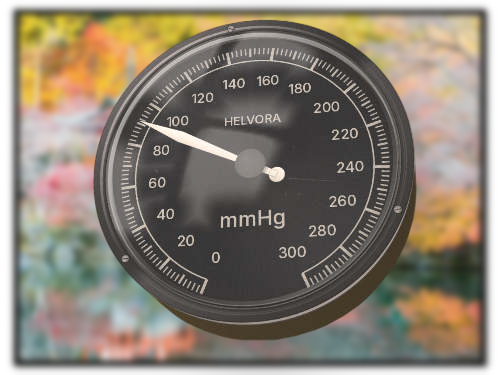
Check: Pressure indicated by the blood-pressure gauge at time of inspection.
90 mmHg
